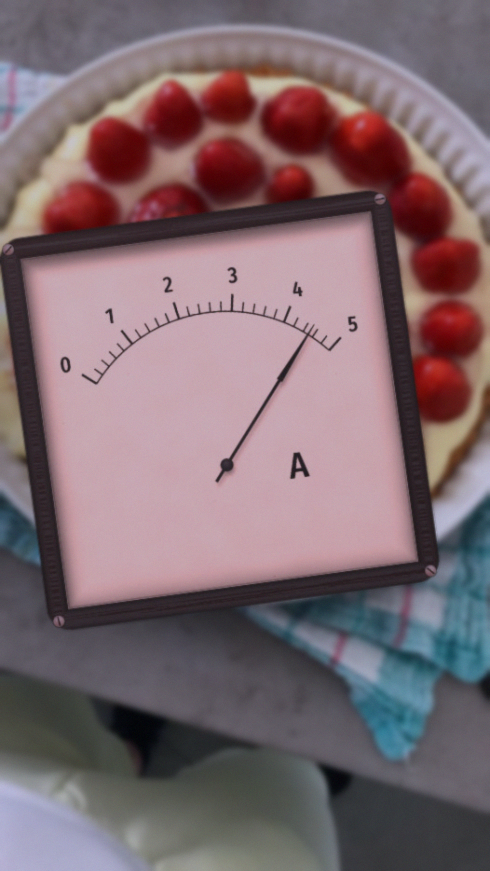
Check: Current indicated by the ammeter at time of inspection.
4.5 A
